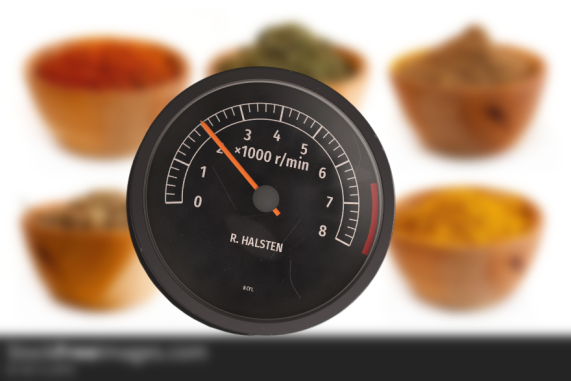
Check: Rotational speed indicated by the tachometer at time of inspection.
2000 rpm
